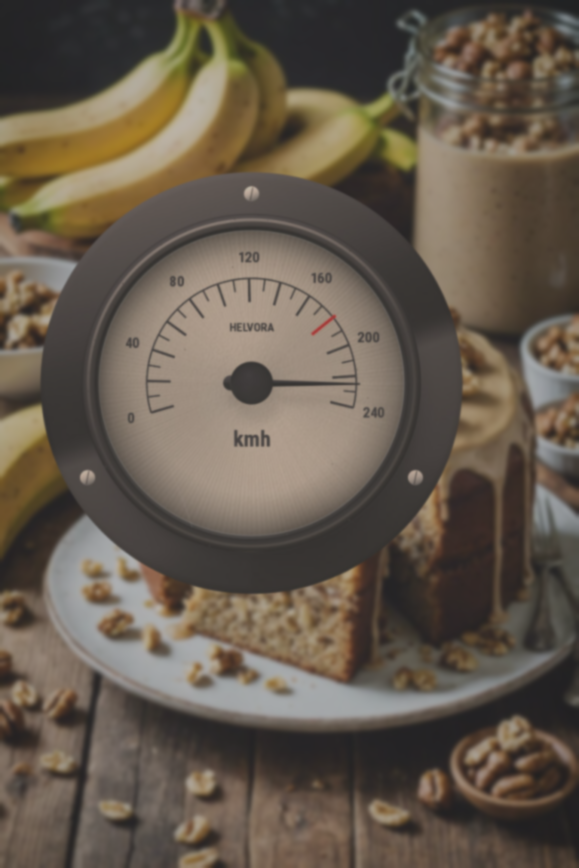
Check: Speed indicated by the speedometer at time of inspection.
225 km/h
